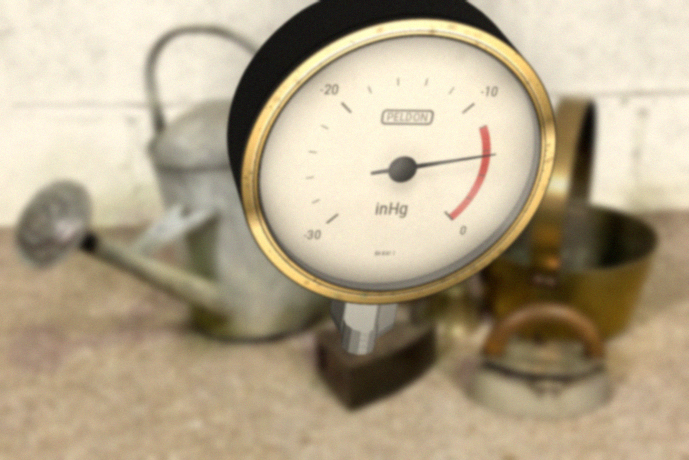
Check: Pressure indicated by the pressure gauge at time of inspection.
-6 inHg
